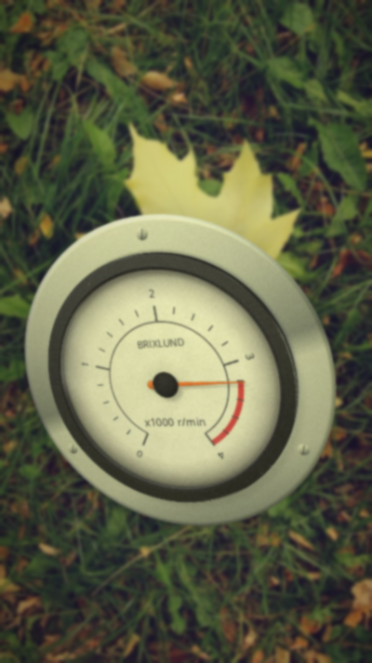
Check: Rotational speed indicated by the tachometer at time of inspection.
3200 rpm
